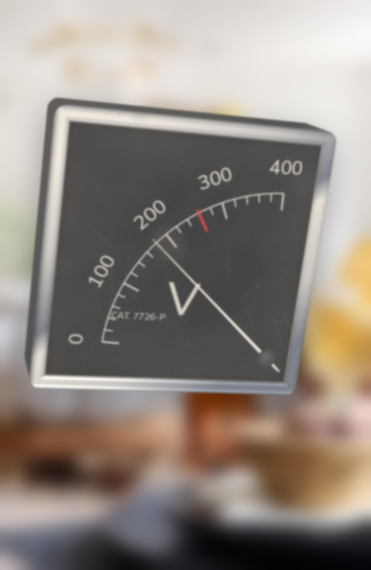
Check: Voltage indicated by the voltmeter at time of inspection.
180 V
